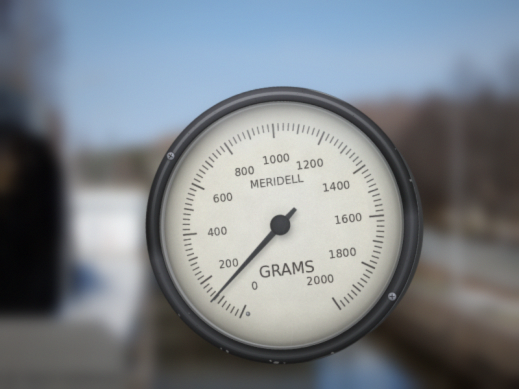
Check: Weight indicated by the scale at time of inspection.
120 g
